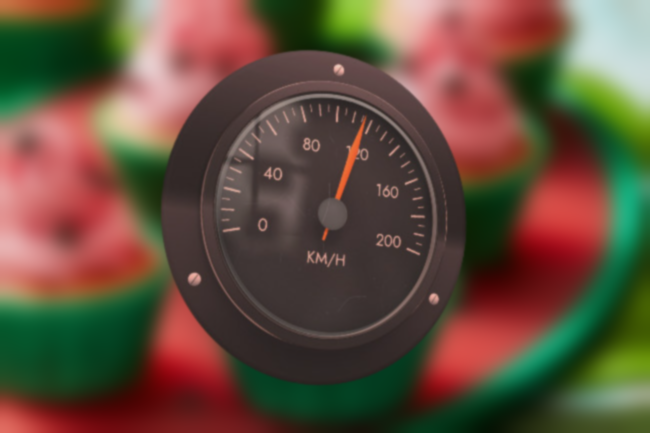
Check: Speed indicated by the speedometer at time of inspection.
115 km/h
